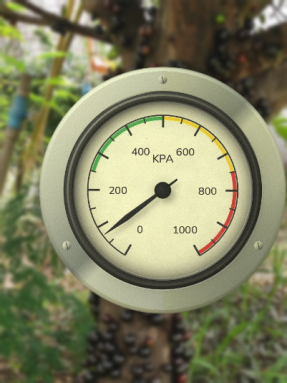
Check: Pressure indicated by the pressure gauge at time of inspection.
75 kPa
